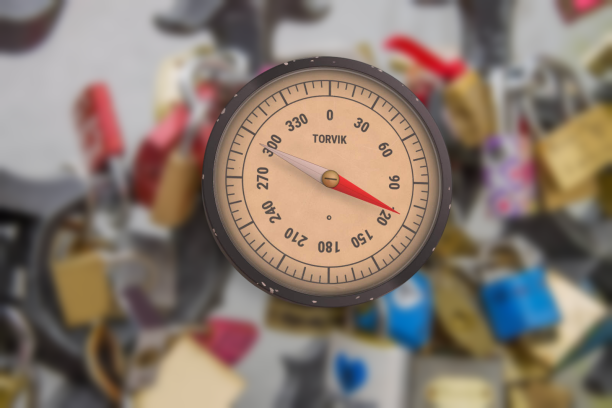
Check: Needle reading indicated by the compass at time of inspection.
115 °
